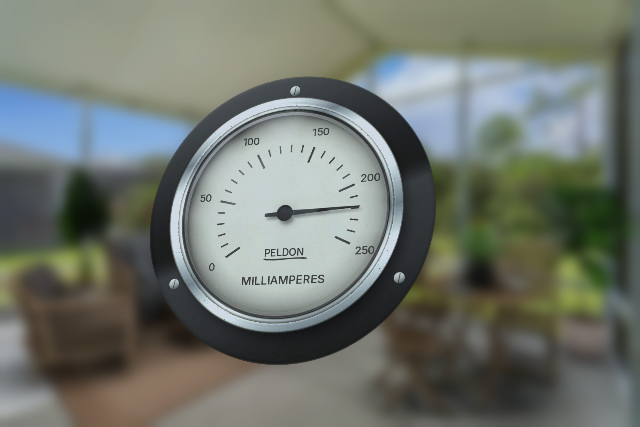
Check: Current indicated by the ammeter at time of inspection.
220 mA
